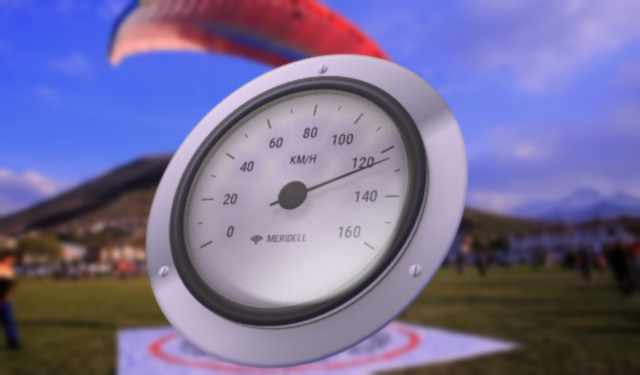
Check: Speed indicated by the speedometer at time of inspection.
125 km/h
